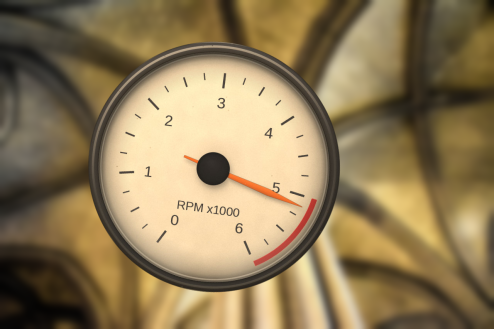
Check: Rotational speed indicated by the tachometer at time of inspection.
5125 rpm
